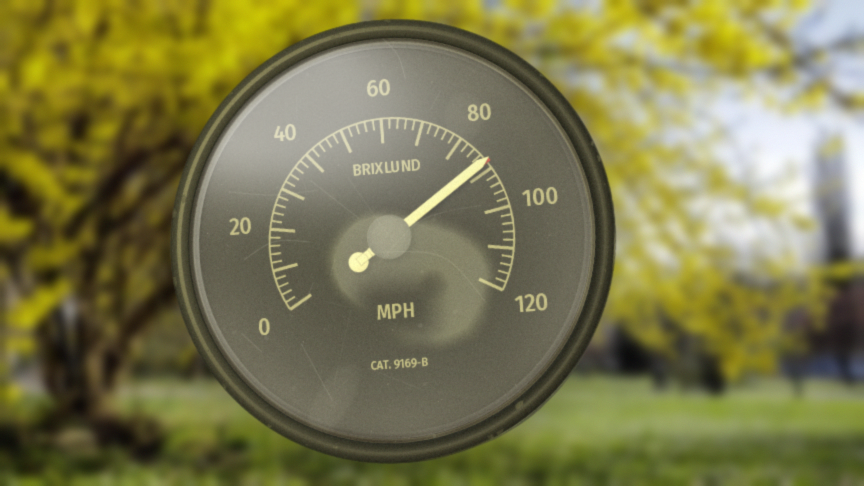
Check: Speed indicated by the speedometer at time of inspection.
88 mph
